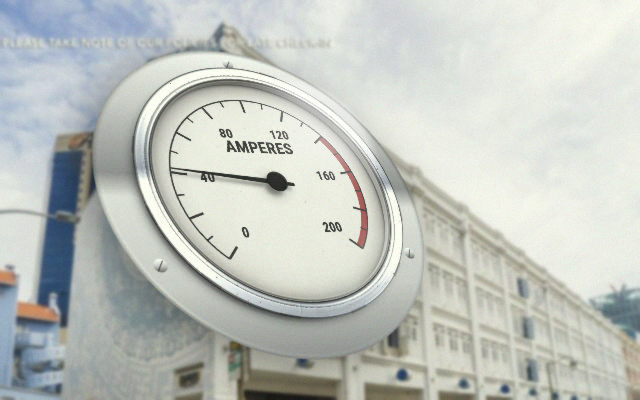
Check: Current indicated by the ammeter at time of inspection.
40 A
